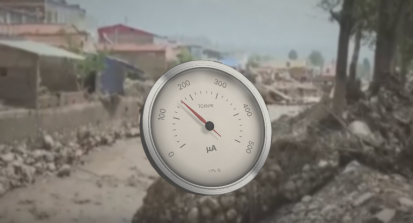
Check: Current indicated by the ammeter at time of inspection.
160 µA
